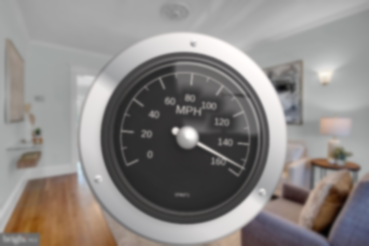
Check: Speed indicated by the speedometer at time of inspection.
155 mph
